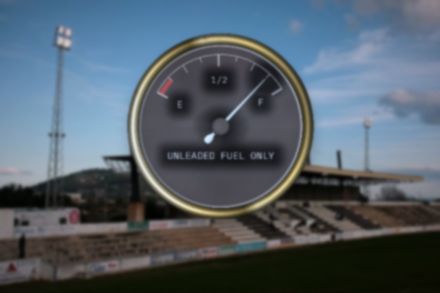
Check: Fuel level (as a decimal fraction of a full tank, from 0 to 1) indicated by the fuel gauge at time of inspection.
0.875
